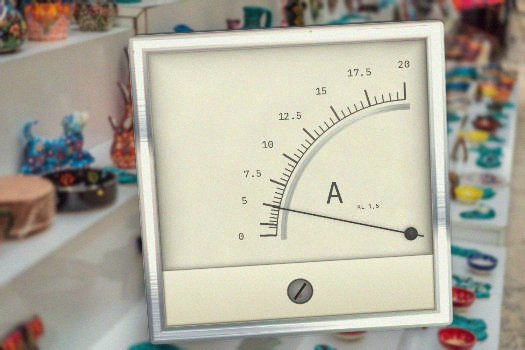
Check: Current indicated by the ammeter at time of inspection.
5 A
